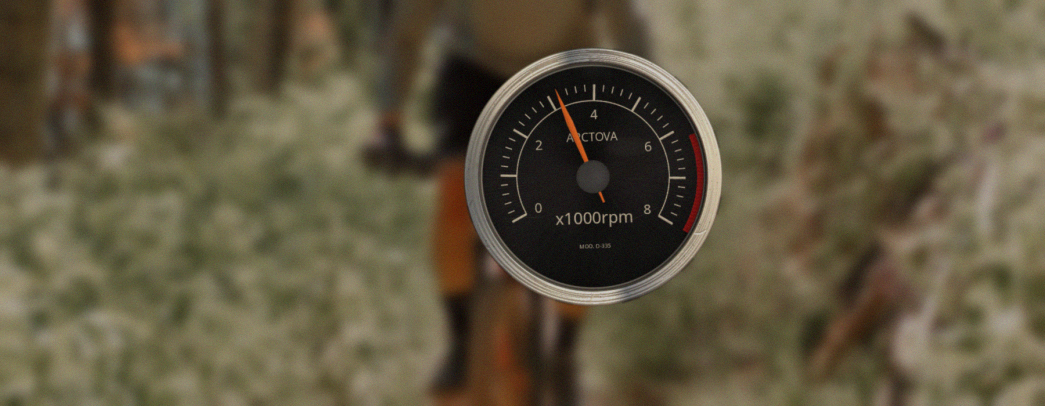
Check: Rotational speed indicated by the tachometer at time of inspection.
3200 rpm
